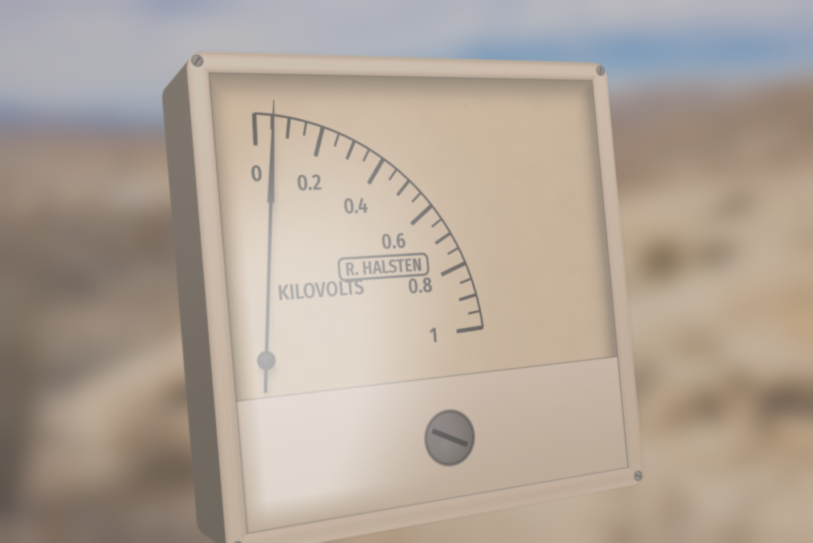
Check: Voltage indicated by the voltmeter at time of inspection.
0.05 kV
